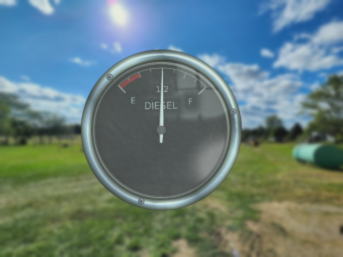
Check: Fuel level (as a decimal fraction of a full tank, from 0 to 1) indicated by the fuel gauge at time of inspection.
0.5
